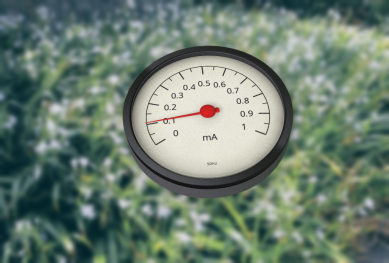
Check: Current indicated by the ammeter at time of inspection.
0.1 mA
